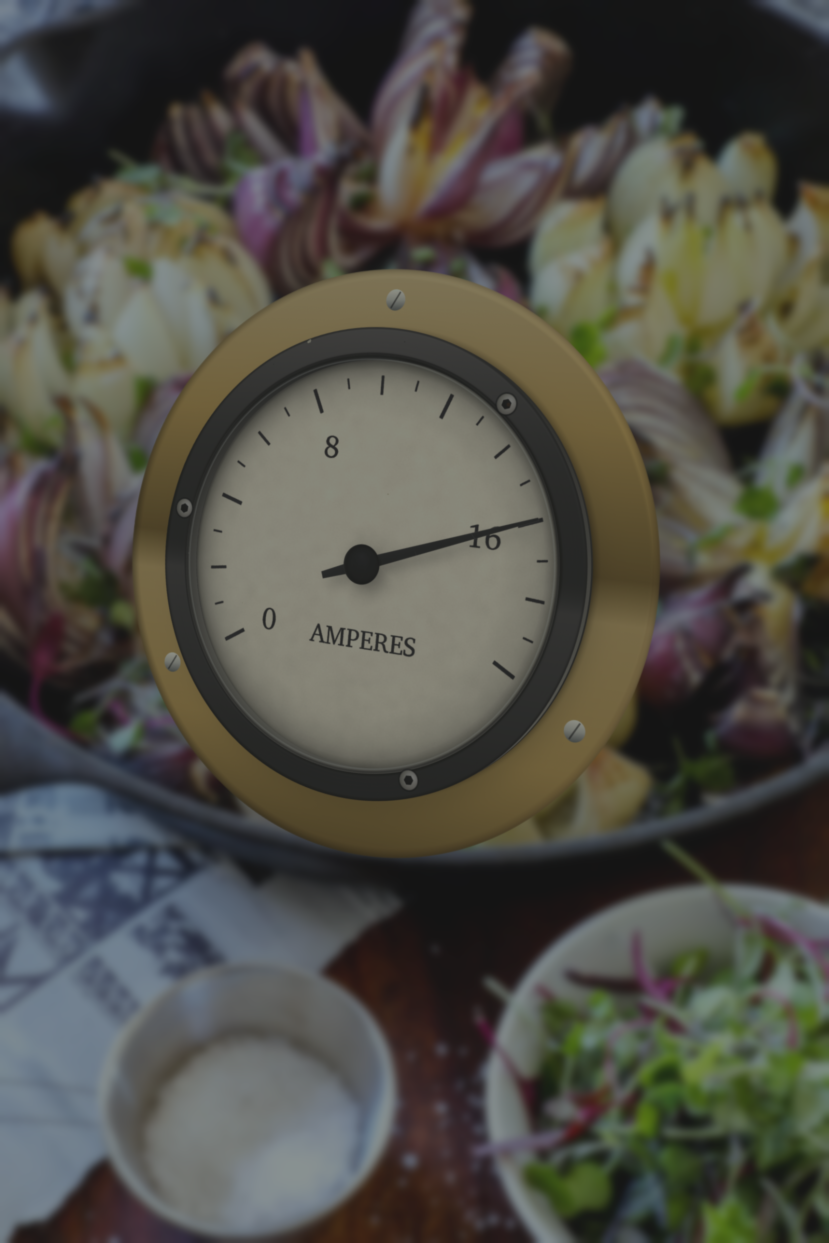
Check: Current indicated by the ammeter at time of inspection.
16 A
